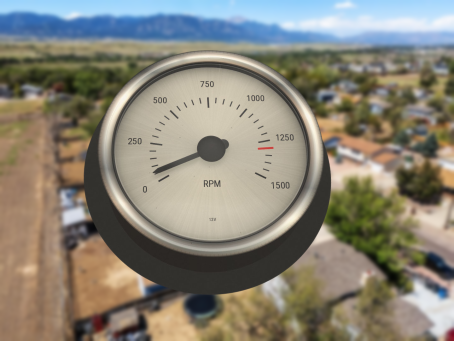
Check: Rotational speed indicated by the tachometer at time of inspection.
50 rpm
